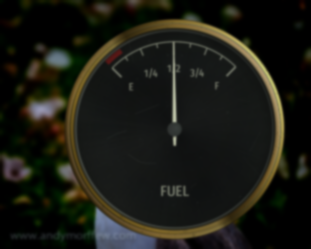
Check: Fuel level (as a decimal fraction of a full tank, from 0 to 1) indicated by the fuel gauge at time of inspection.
0.5
